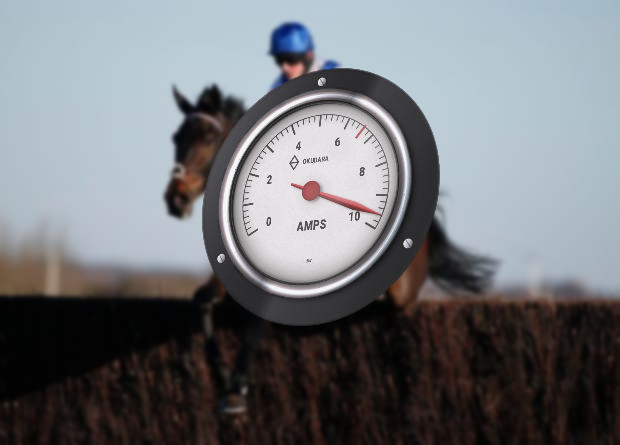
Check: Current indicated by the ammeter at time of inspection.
9.6 A
